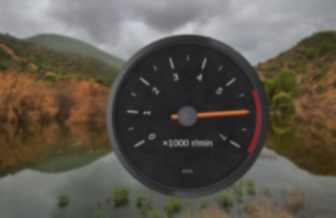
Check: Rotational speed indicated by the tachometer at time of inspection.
6000 rpm
